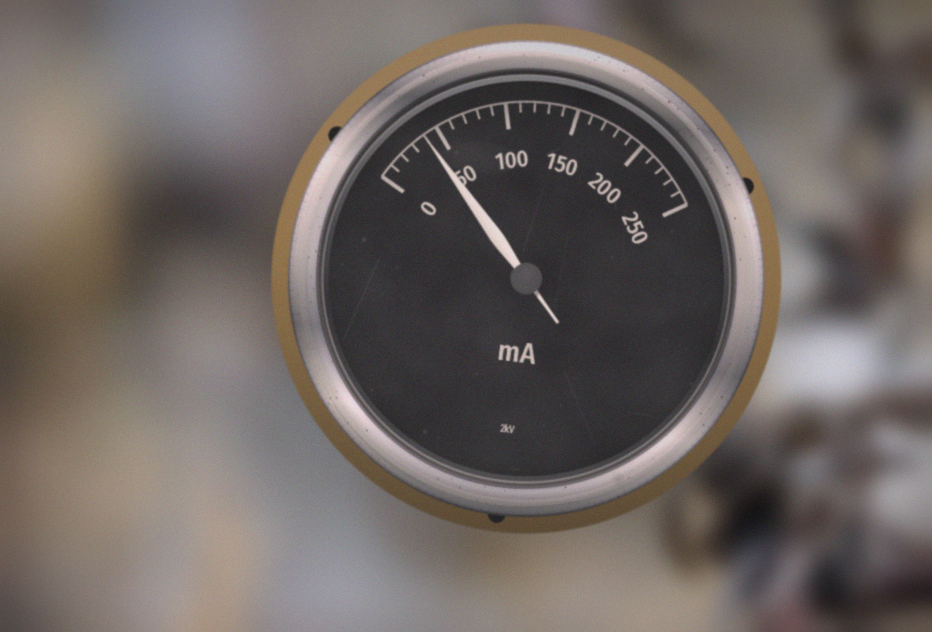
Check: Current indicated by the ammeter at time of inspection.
40 mA
